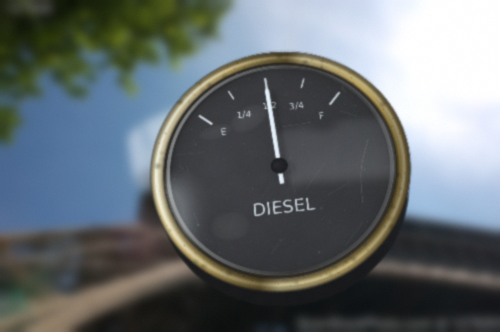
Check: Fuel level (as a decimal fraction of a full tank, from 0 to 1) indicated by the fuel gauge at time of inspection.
0.5
